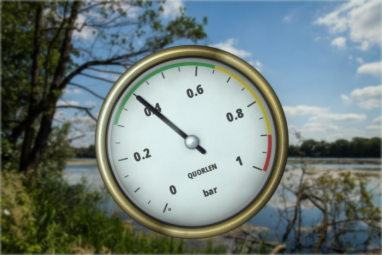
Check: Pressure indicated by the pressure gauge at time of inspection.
0.4 bar
